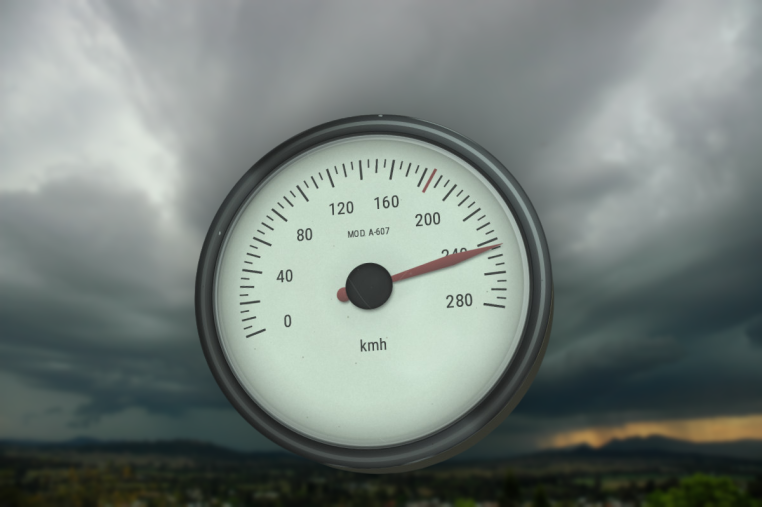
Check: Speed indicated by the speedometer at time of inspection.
245 km/h
